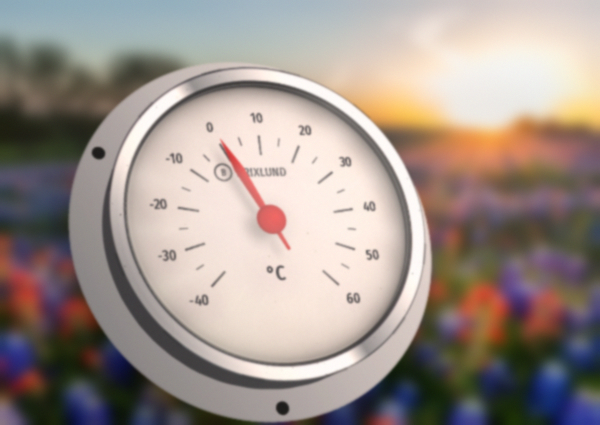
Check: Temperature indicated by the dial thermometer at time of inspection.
0 °C
